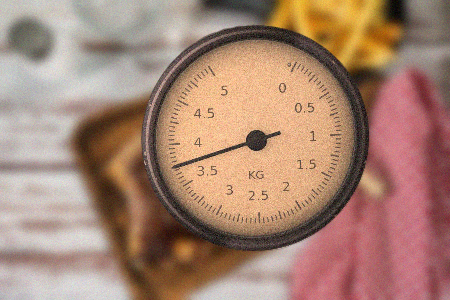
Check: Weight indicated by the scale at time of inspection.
3.75 kg
